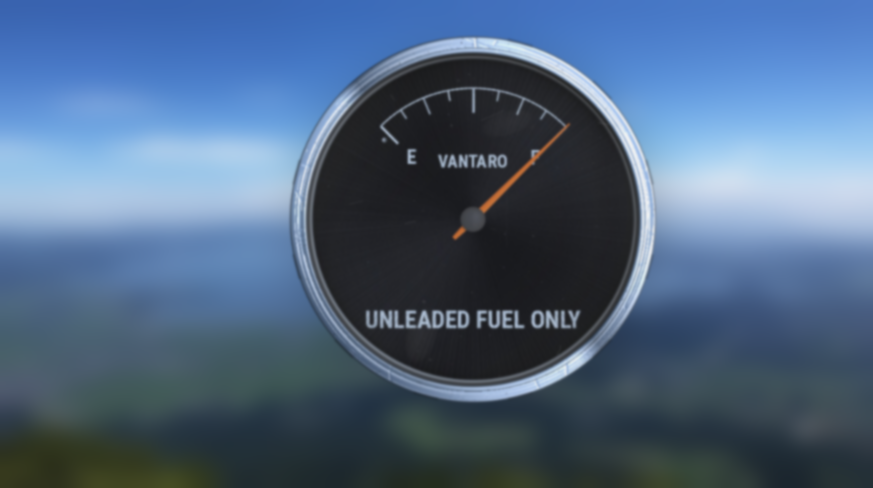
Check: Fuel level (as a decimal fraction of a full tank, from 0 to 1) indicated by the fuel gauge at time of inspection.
1
